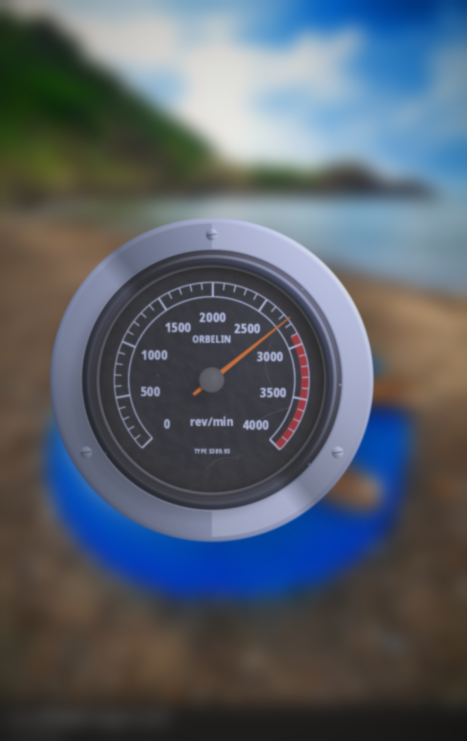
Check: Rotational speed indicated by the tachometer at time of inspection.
2750 rpm
